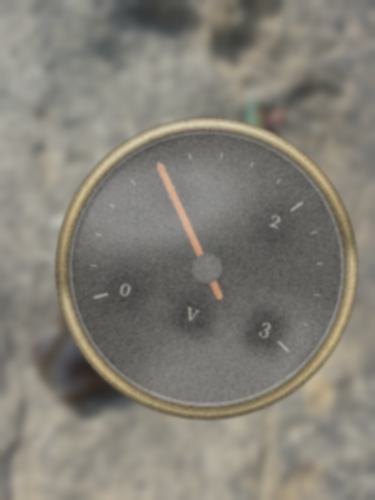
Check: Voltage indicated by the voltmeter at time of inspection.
1 V
